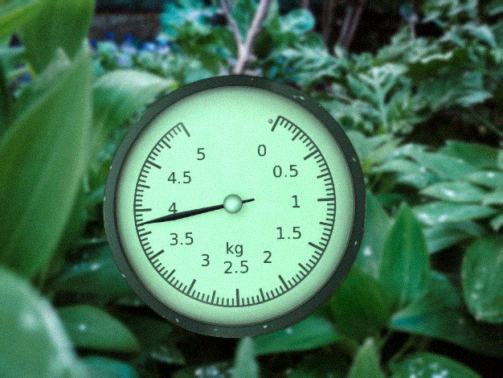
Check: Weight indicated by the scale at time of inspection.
3.85 kg
